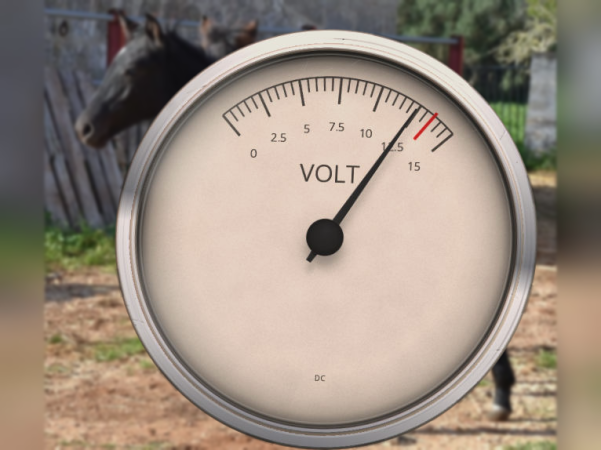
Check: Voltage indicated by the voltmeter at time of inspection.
12.5 V
